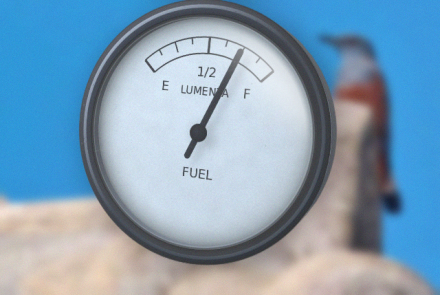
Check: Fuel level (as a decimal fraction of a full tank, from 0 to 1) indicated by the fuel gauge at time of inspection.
0.75
